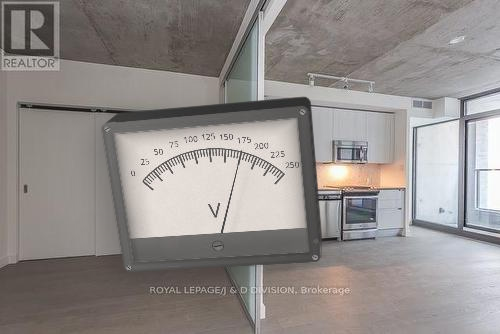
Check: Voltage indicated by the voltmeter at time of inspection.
175 V
